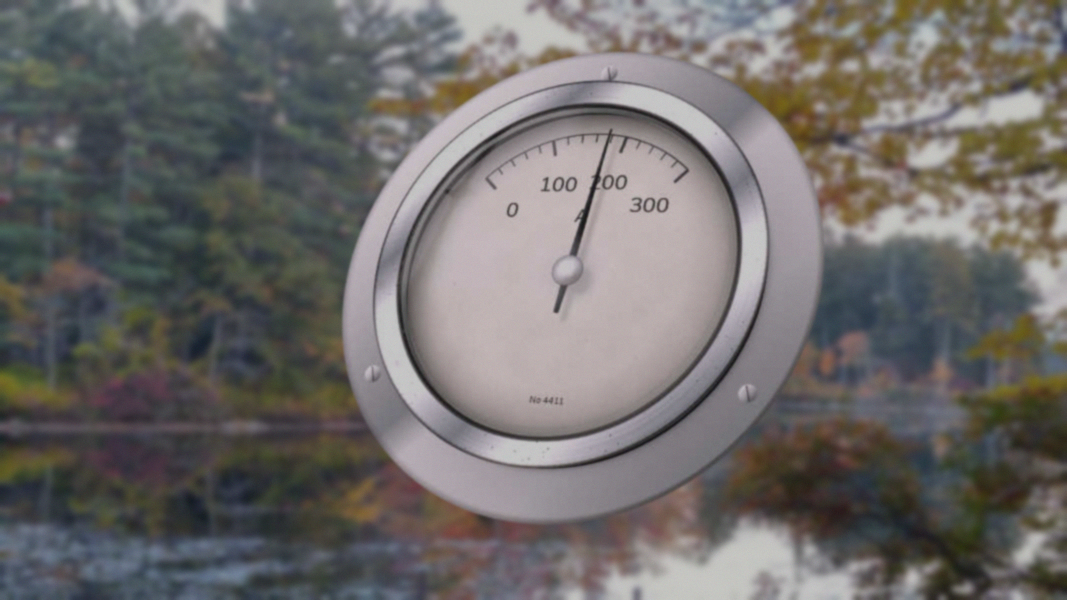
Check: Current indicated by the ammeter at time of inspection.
180 A
